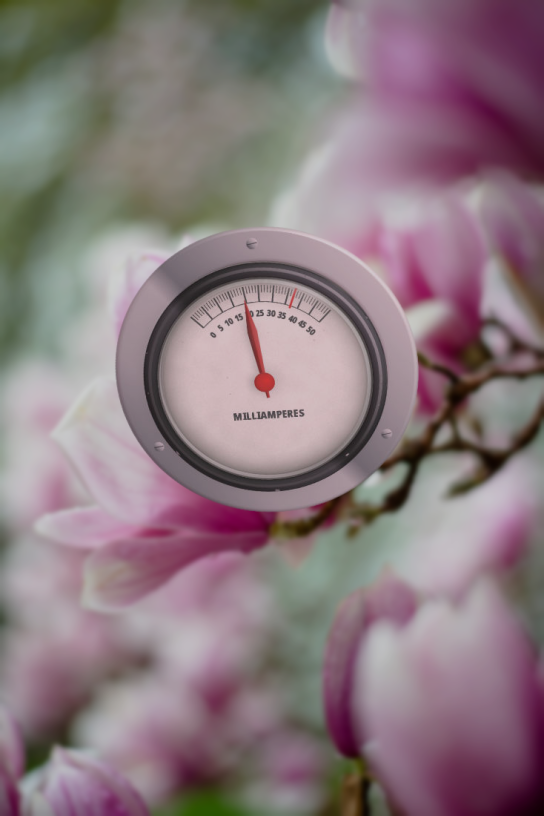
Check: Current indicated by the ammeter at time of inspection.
20 mA
